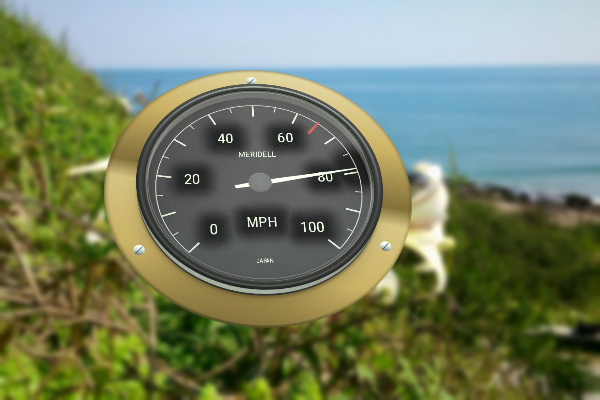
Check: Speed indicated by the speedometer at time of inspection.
80 mph
